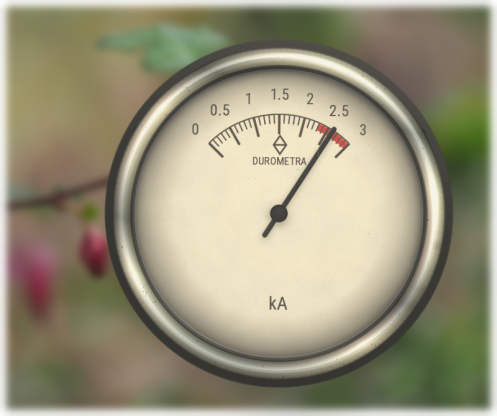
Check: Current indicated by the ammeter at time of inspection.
2.6 kA
